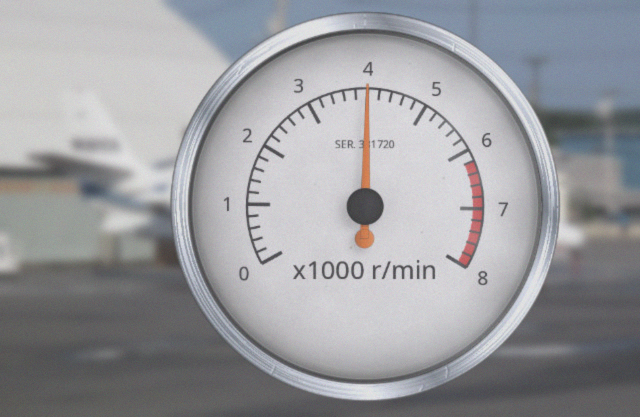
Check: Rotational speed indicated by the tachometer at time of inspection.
4000 rpm
